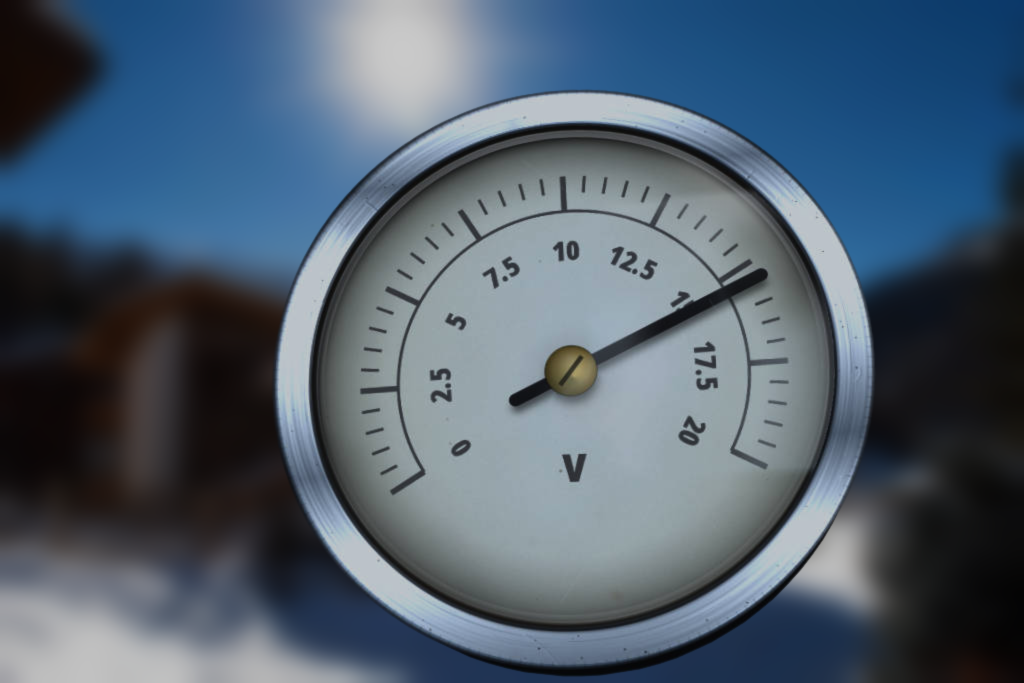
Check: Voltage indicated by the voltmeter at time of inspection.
15.5 V
